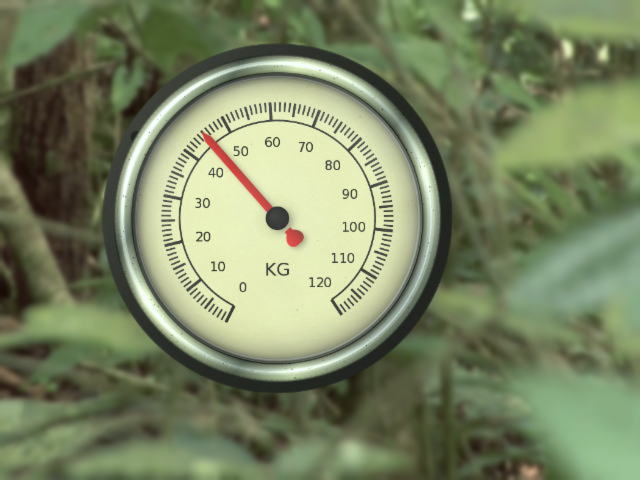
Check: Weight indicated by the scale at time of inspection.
45 kg
